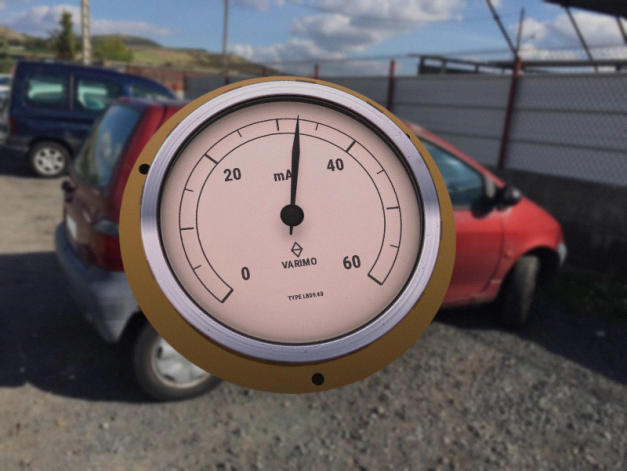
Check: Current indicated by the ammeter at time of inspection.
32.5 mA
